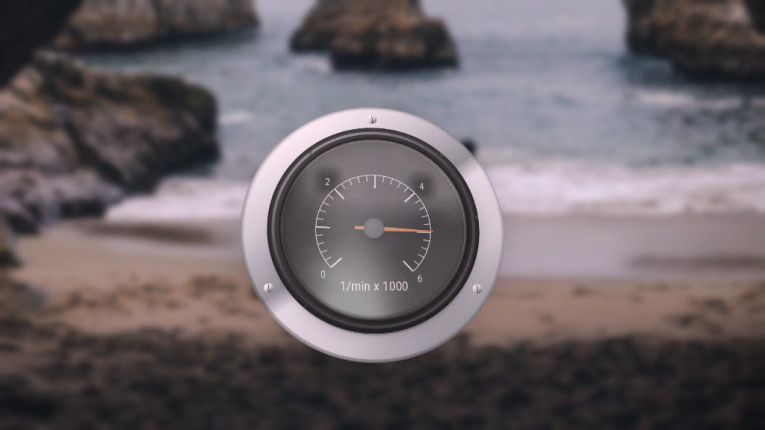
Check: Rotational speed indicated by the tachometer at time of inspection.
5000 rpm
